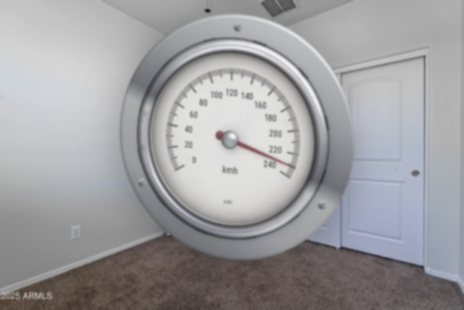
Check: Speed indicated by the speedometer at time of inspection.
230 km/h
